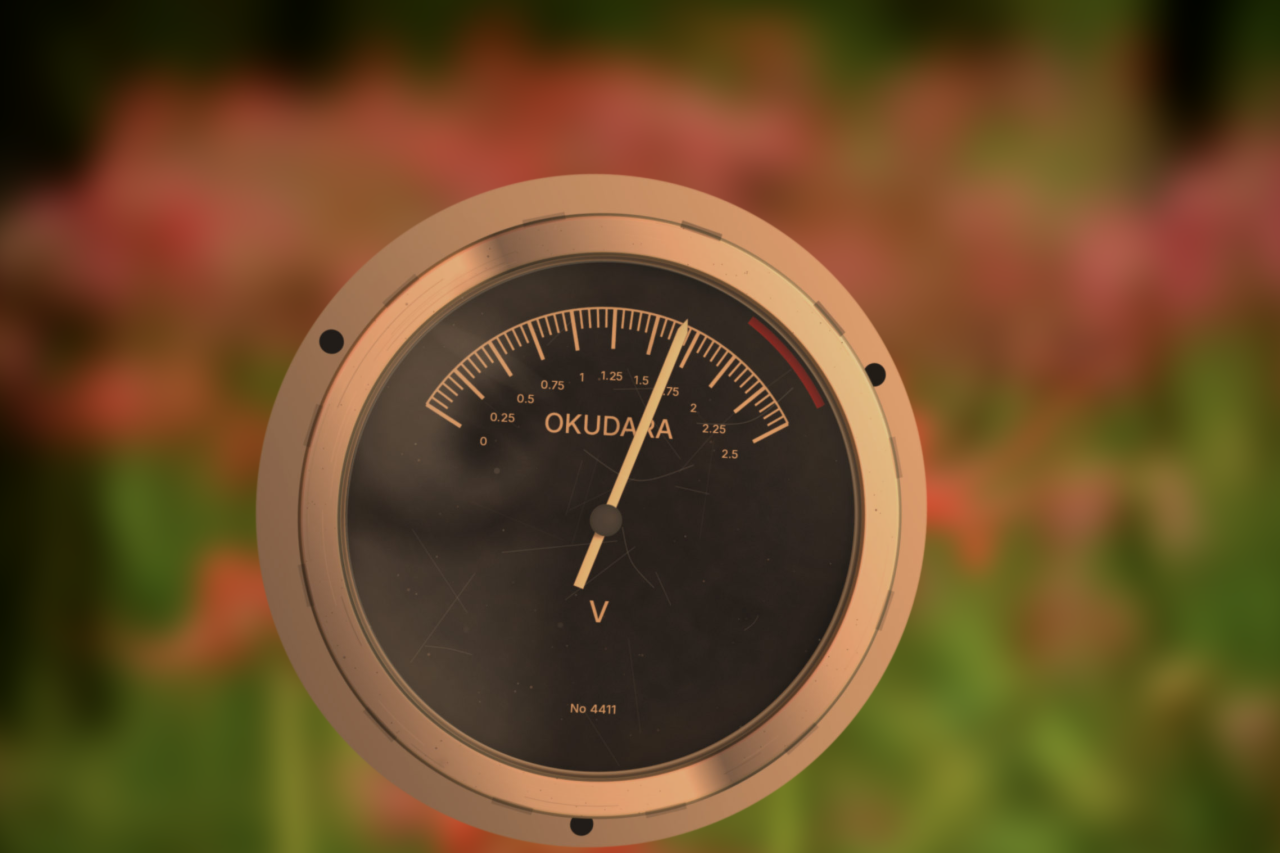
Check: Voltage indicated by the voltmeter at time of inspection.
1.65 V
